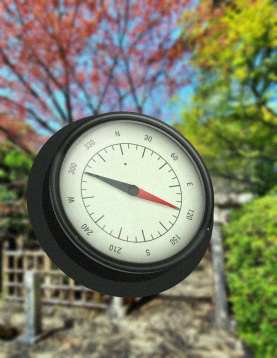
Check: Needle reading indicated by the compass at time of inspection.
120 °
